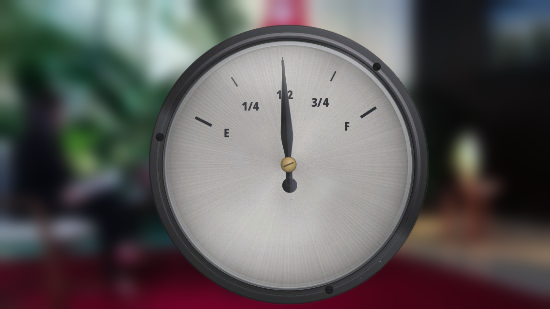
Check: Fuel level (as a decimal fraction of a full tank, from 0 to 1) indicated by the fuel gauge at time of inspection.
0.5
